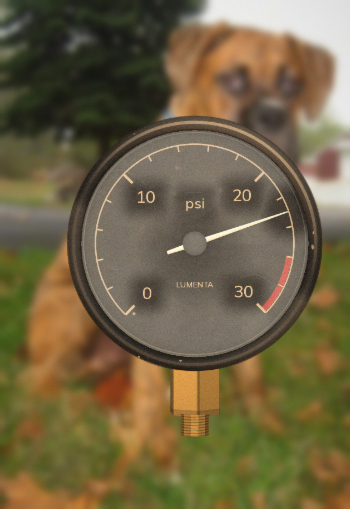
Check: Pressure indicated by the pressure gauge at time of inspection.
23 psi
